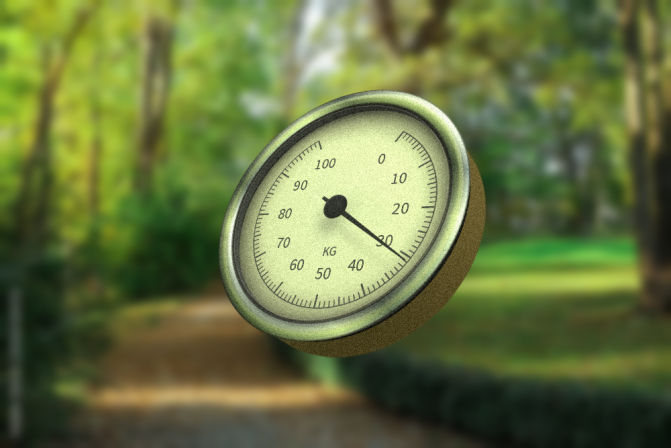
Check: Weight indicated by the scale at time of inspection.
31 kg
